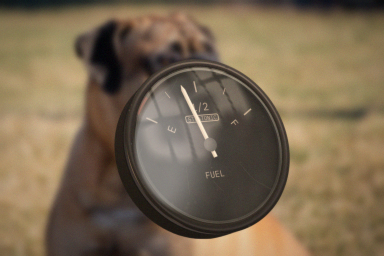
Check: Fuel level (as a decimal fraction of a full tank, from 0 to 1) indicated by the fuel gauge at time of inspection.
0.375
